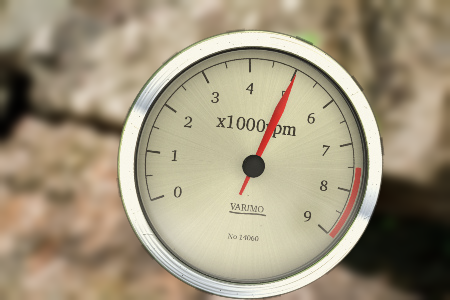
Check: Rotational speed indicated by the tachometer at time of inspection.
5000 rpm
